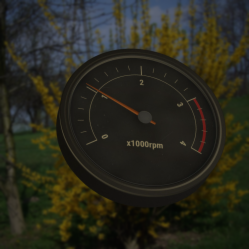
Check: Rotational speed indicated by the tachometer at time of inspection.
1000 rpm
